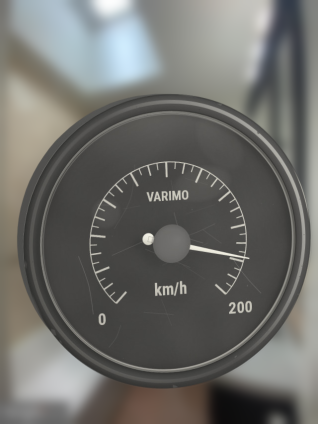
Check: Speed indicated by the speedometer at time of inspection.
177.5 km/h
